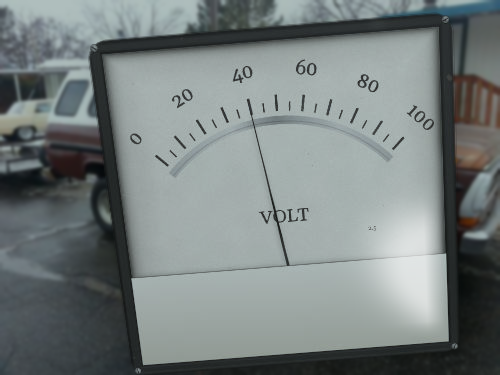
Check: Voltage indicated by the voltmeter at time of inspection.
40 V
